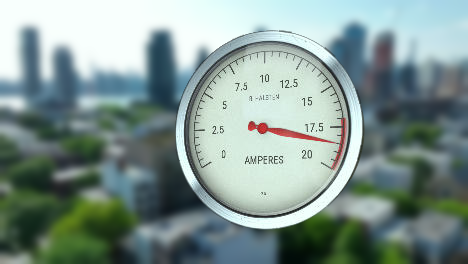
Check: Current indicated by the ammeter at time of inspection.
18.5 A
